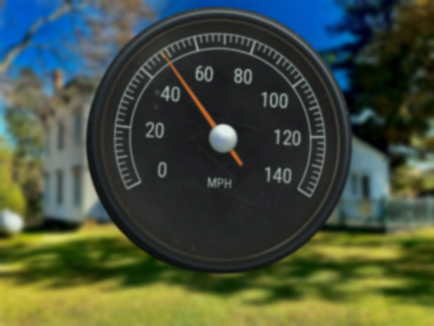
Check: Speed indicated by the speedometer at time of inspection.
48 mph
